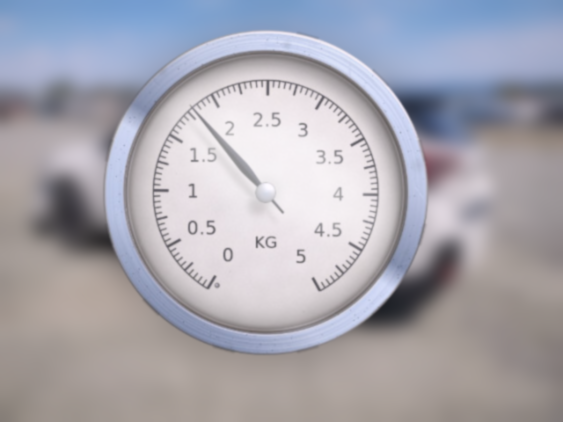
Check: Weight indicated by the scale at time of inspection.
1.8 kg
